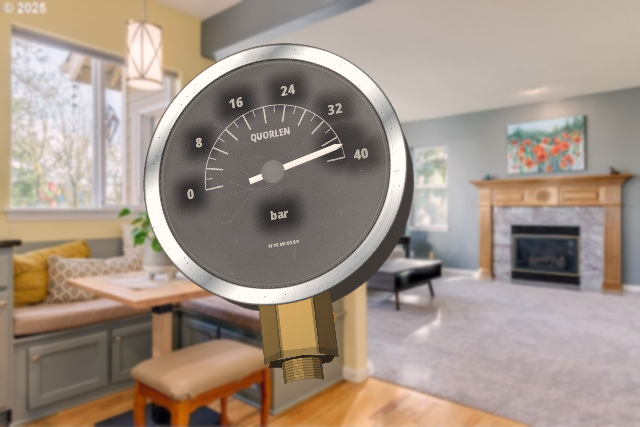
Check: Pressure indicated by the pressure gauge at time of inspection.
38 bar
